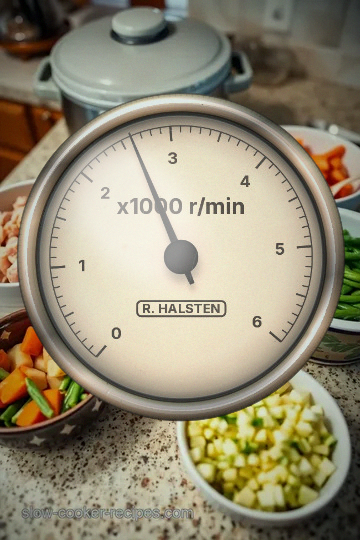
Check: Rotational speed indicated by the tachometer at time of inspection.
2600 rpm
